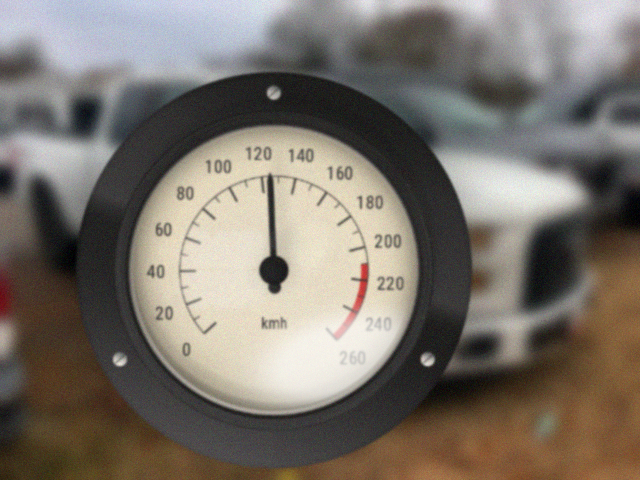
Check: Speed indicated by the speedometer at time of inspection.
125 km/h
